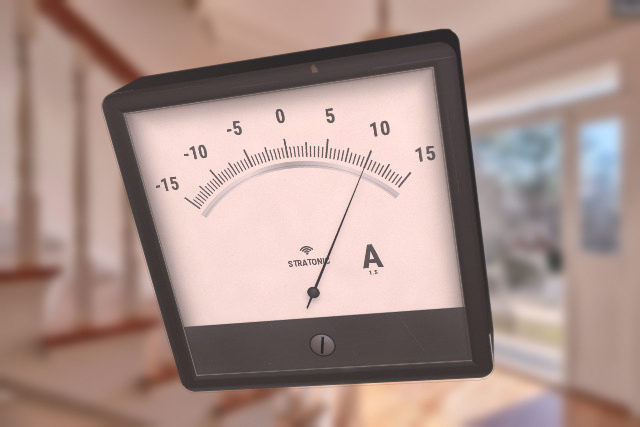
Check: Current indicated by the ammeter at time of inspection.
10 A
